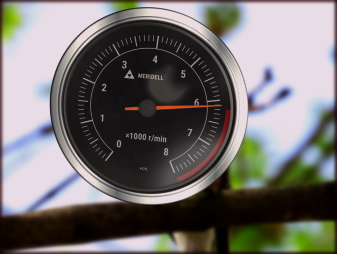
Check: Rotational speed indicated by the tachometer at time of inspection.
6100 rpm
